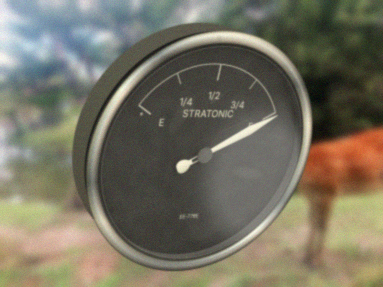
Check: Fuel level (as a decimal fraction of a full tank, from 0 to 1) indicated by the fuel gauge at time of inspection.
1
